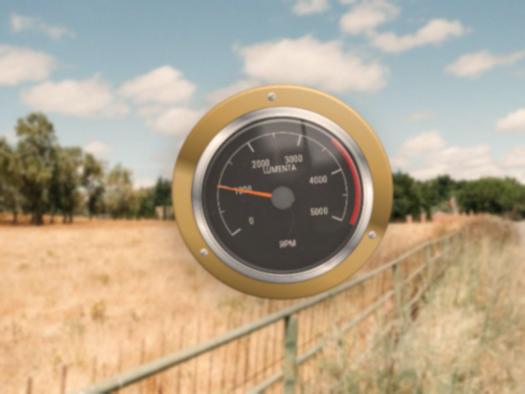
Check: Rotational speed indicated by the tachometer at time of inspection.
1000 rpm
